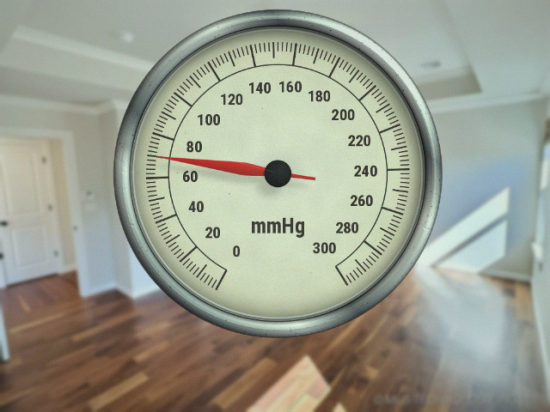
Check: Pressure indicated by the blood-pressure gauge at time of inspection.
70 mmHg
